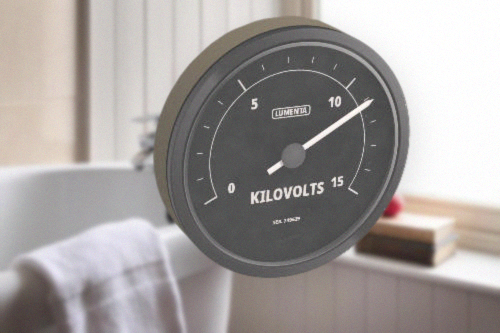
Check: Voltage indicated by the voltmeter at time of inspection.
11 kV
